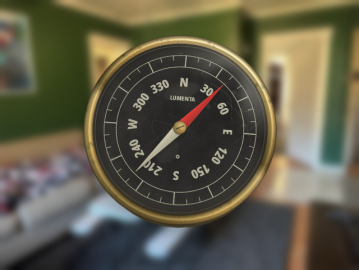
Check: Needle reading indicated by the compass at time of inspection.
40 °
